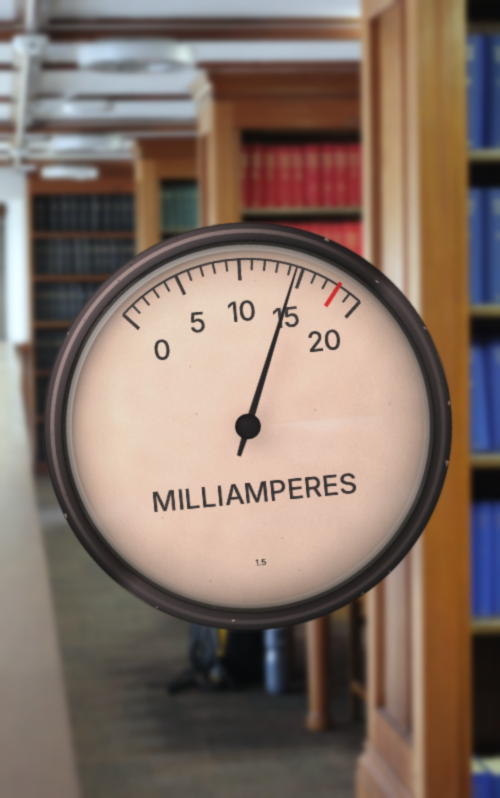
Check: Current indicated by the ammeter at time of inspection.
14.5 mA
